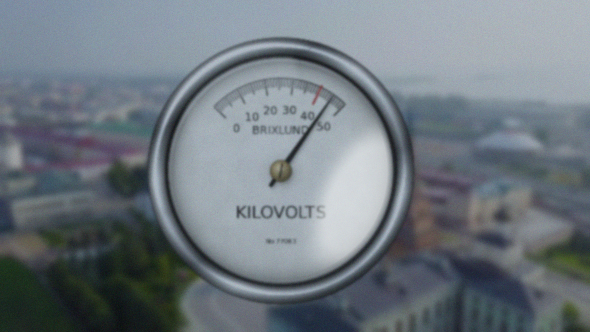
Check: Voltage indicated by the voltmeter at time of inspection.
45 kV
